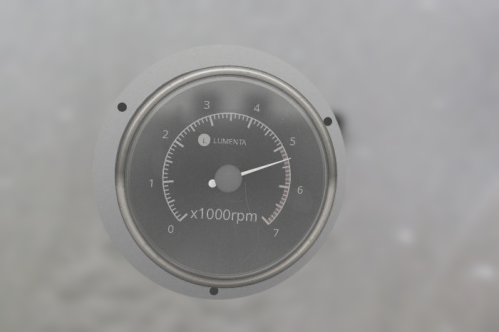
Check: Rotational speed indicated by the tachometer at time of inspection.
5300 rpm
